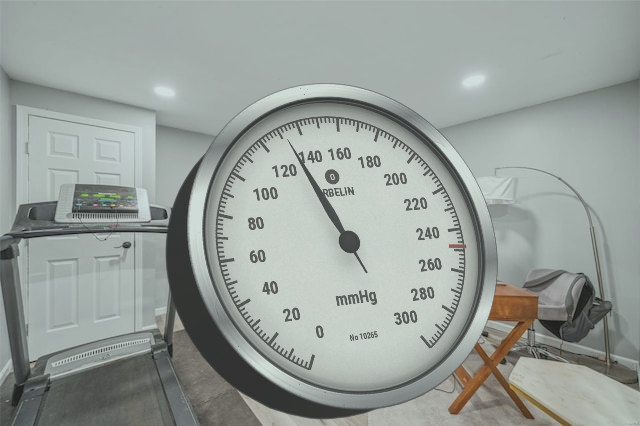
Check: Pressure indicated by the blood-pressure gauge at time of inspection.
130 mmHg
